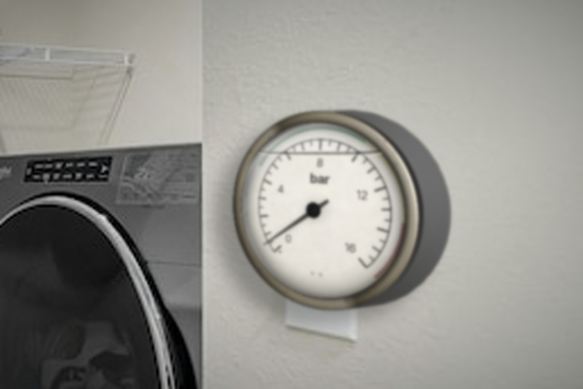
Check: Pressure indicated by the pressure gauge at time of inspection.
0.5 bar
